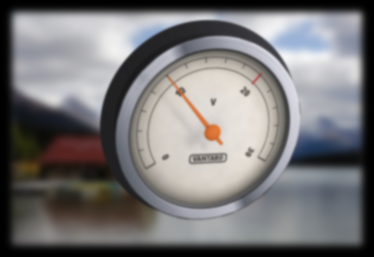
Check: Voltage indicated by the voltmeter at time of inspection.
10 V
